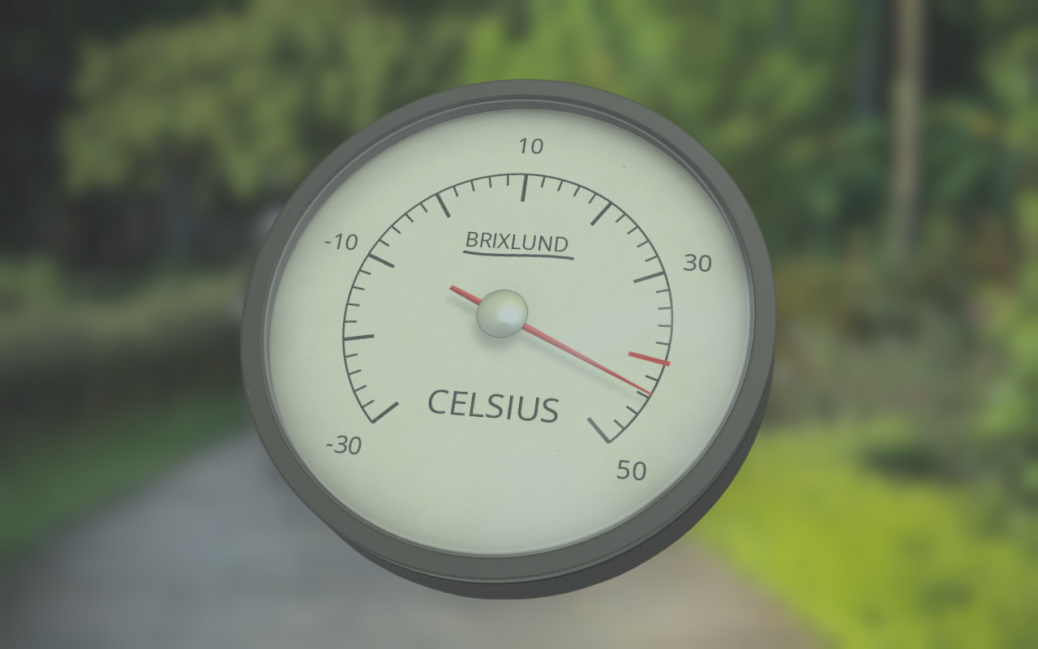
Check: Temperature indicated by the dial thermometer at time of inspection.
44 °C
